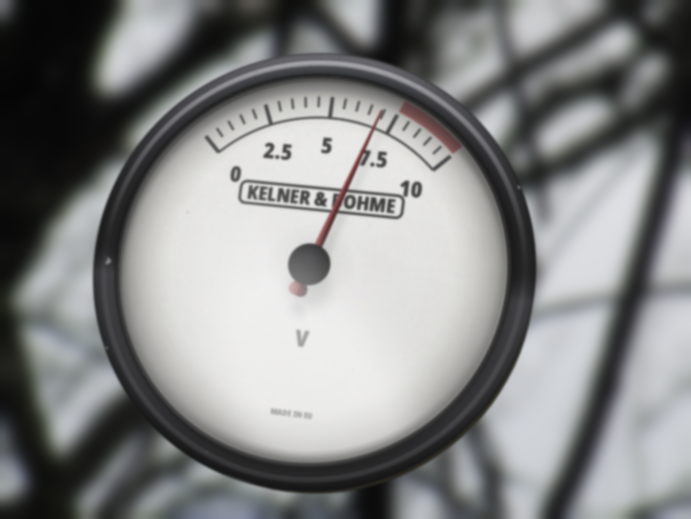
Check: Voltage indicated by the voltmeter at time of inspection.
7 V
